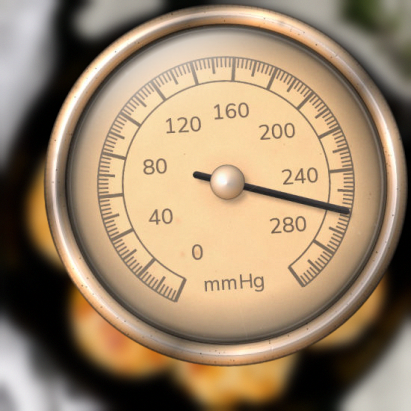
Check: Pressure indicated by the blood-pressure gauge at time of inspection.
260 mmHg
